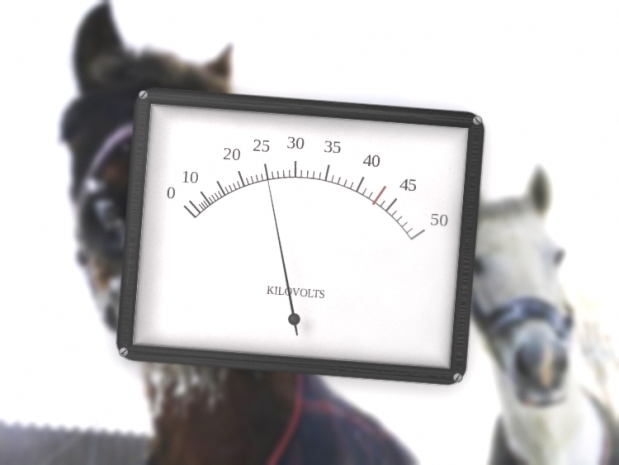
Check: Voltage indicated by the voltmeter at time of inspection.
25 kV
